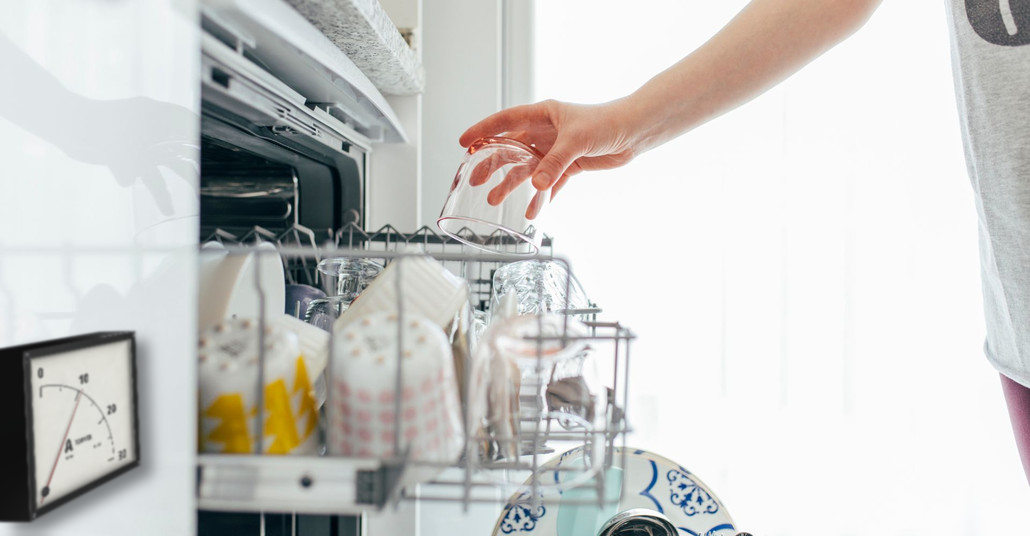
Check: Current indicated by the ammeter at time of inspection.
10 A
